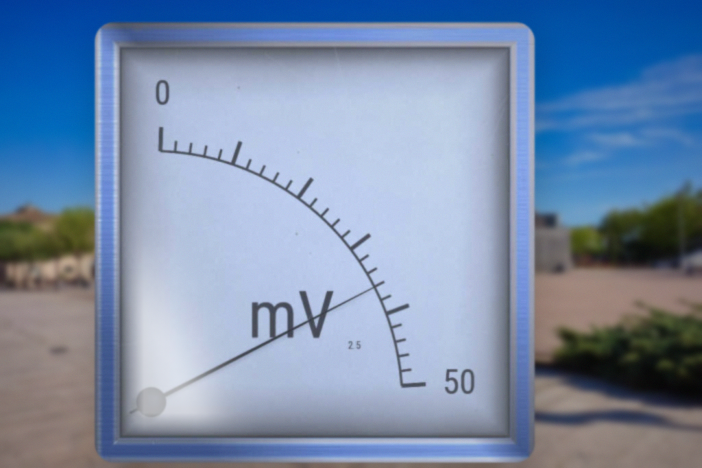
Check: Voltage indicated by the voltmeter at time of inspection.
36 mV
